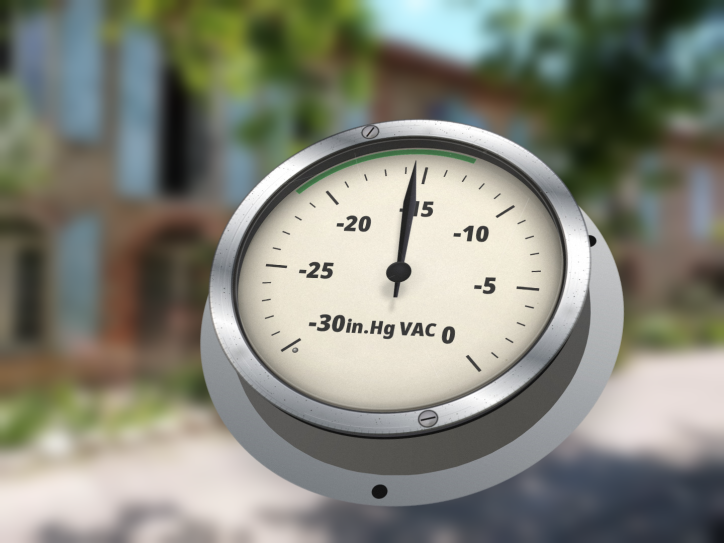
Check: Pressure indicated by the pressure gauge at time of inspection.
-15.5 inHg
